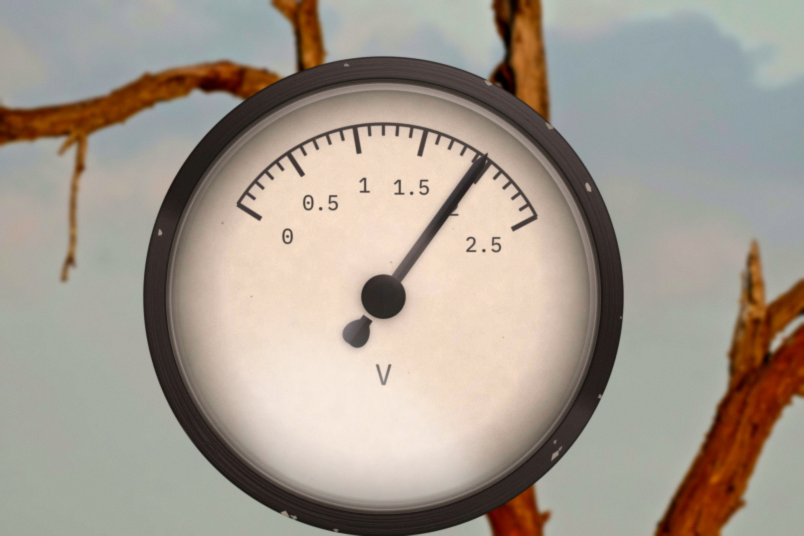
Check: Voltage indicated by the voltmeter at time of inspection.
1.95 V
